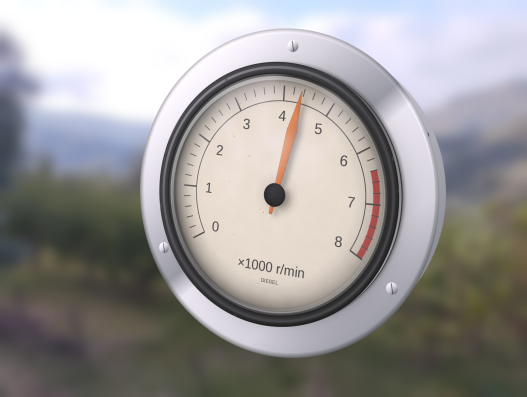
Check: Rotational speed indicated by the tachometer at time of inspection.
4400 rpm
